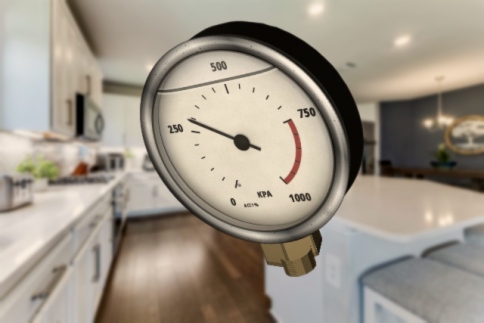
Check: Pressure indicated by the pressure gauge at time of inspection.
300 kPa
